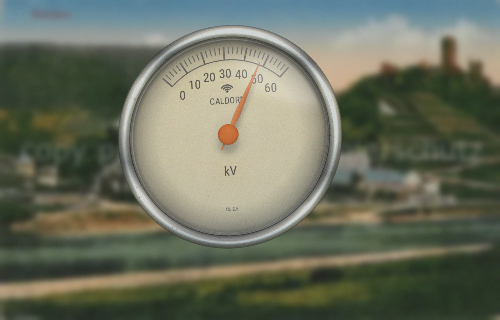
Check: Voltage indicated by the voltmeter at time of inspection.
48 kV
